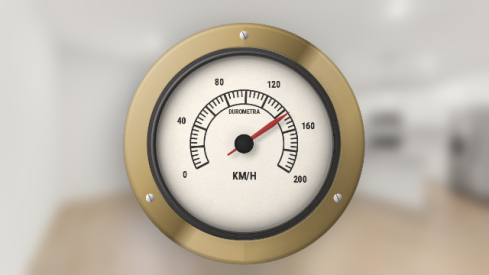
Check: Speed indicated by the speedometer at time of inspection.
144 km/h
